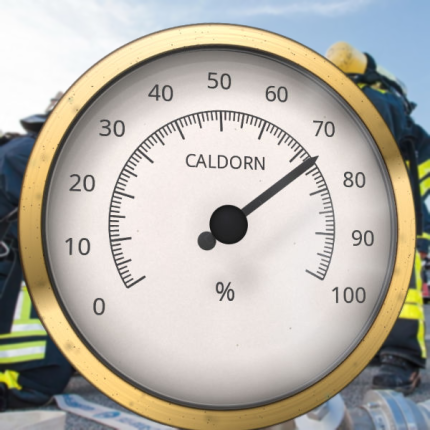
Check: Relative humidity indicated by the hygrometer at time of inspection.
73 %
